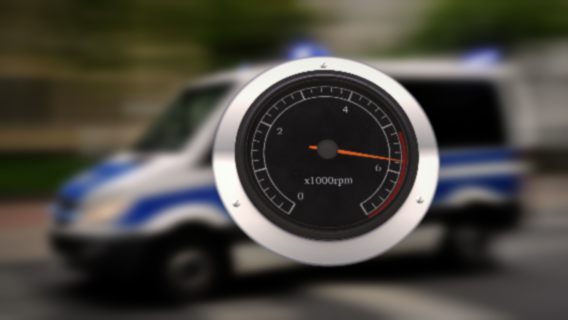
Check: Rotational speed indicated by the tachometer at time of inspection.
5800 rpm
